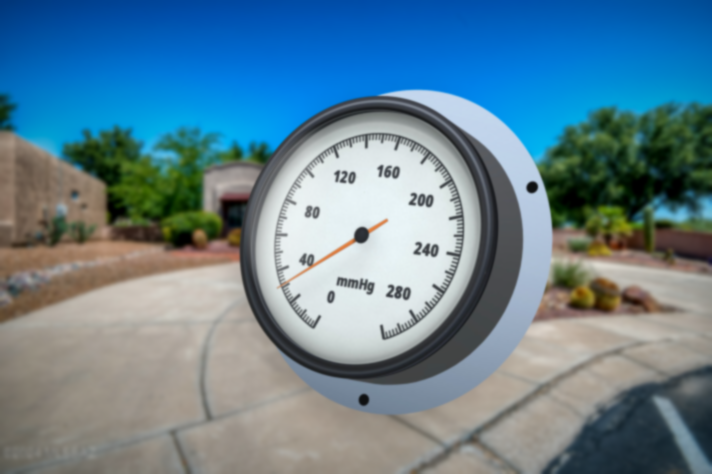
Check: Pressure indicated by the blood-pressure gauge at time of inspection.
30 mmHg
